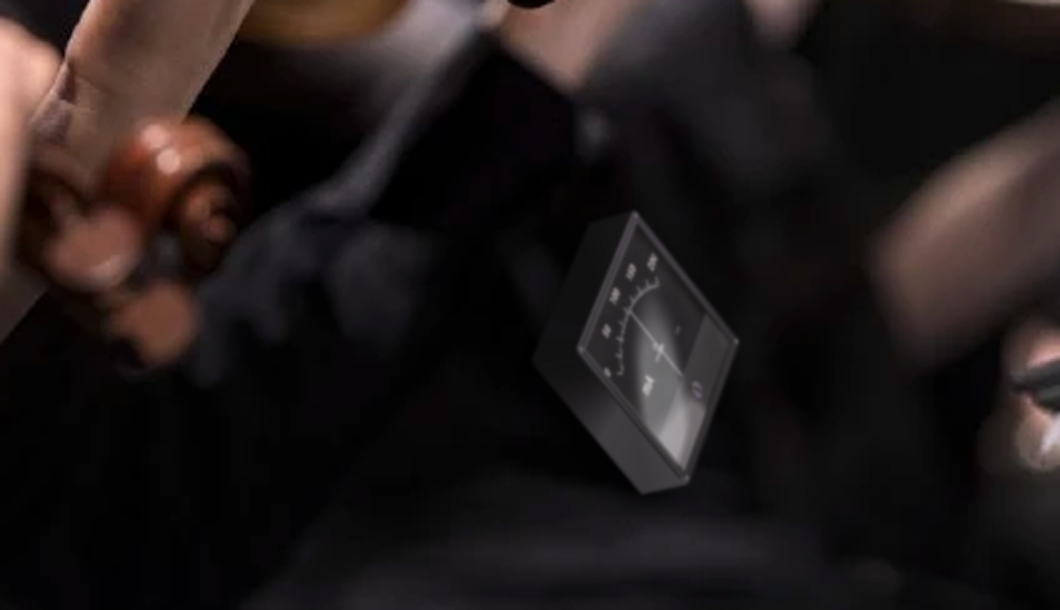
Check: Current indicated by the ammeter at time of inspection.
100 mA
